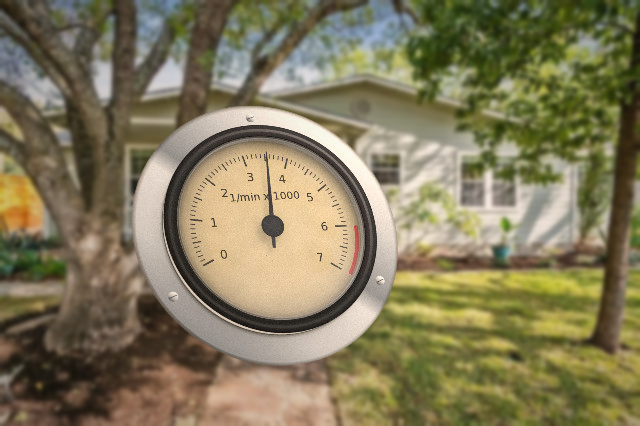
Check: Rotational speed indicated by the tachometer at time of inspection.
3500 rpm
